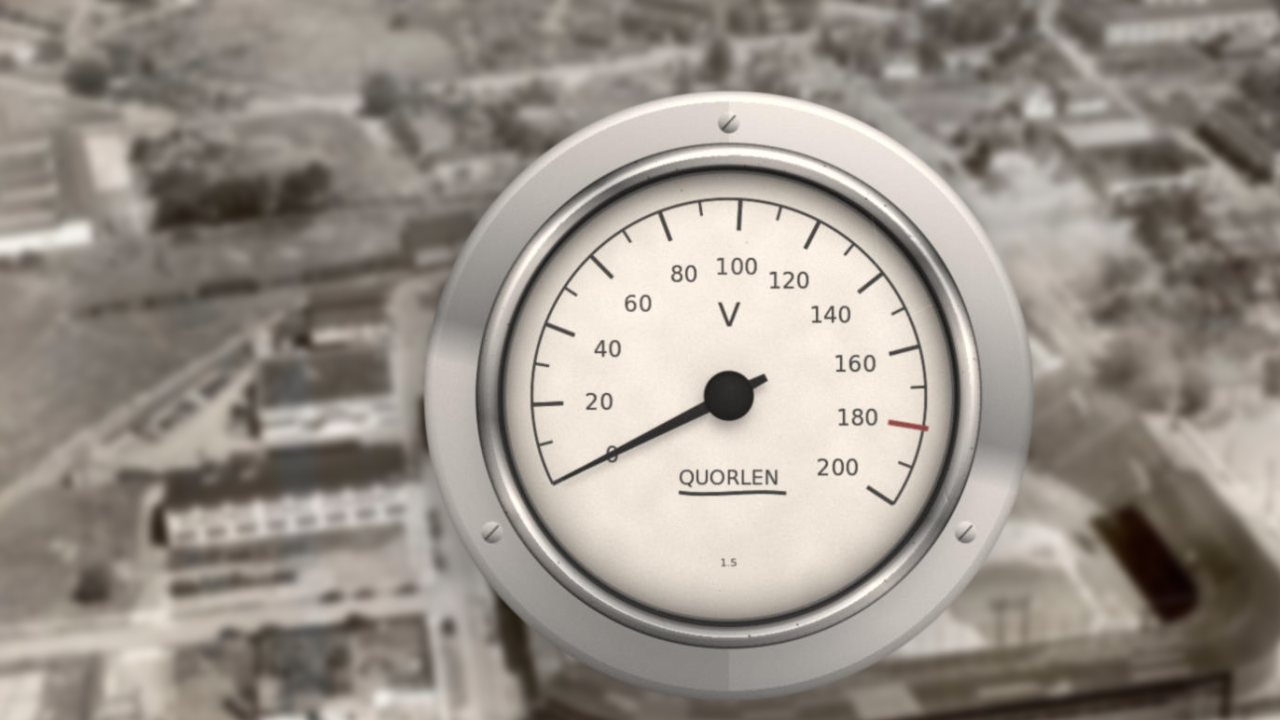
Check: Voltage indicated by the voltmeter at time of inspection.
0 V
